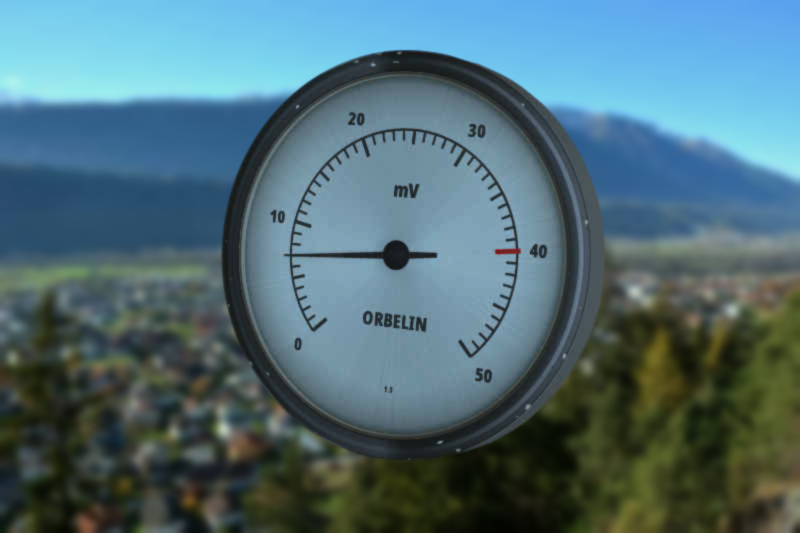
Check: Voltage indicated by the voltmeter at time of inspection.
7 mV
